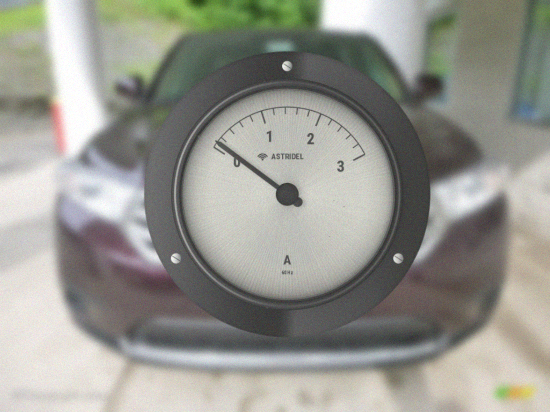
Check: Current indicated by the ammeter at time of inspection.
0.1 A
